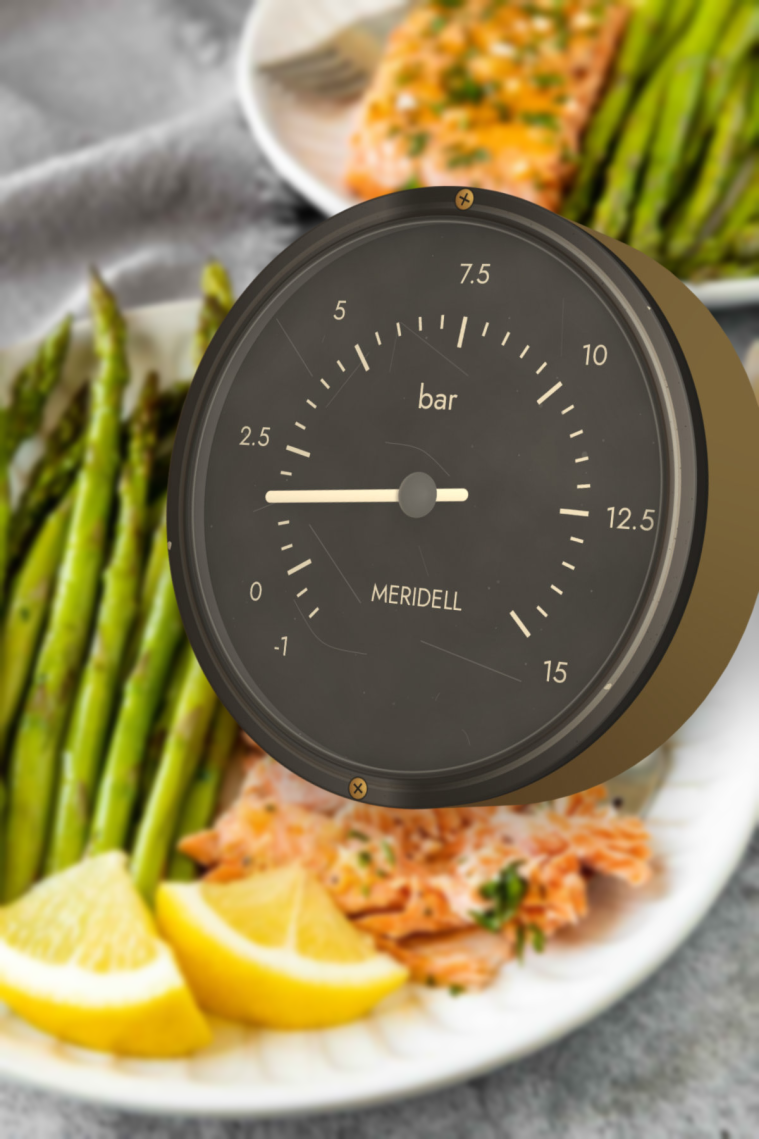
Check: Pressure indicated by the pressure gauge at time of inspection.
1.5 bar
